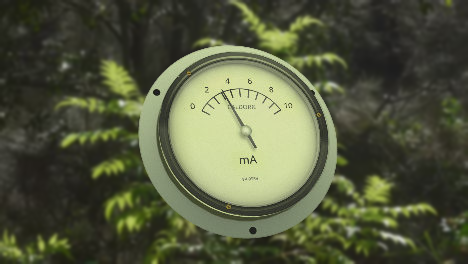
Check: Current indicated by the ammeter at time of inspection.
3 mA
